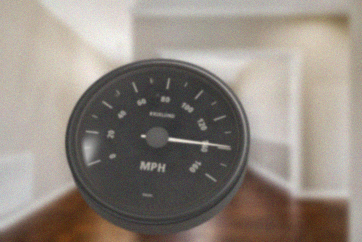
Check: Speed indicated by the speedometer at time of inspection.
140 mph
